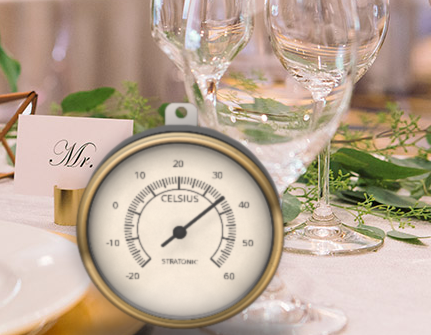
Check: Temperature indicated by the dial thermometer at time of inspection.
35 °C
